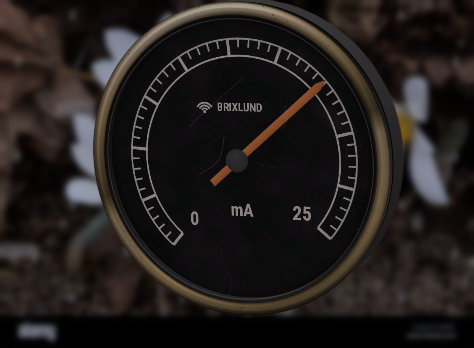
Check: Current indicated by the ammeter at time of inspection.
17.5 mA
